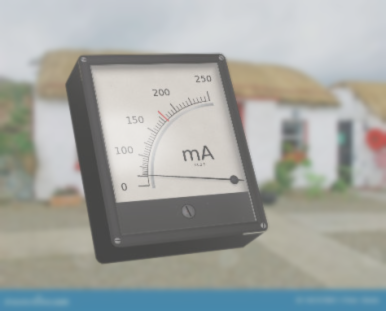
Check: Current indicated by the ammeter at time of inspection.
50 mA
